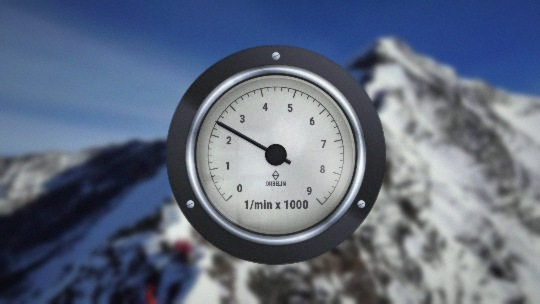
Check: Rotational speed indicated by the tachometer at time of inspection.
2400 rpm
